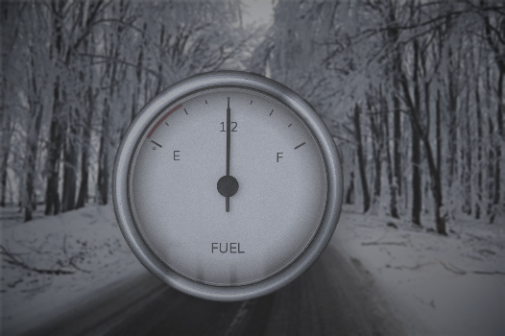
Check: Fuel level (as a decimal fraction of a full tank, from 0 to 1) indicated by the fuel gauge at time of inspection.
0.5
